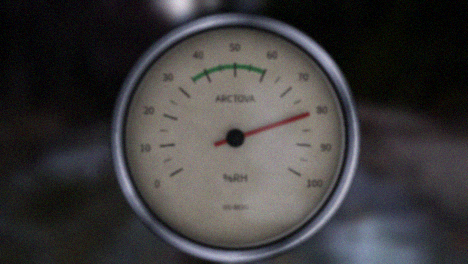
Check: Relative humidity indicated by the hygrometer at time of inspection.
80 %
